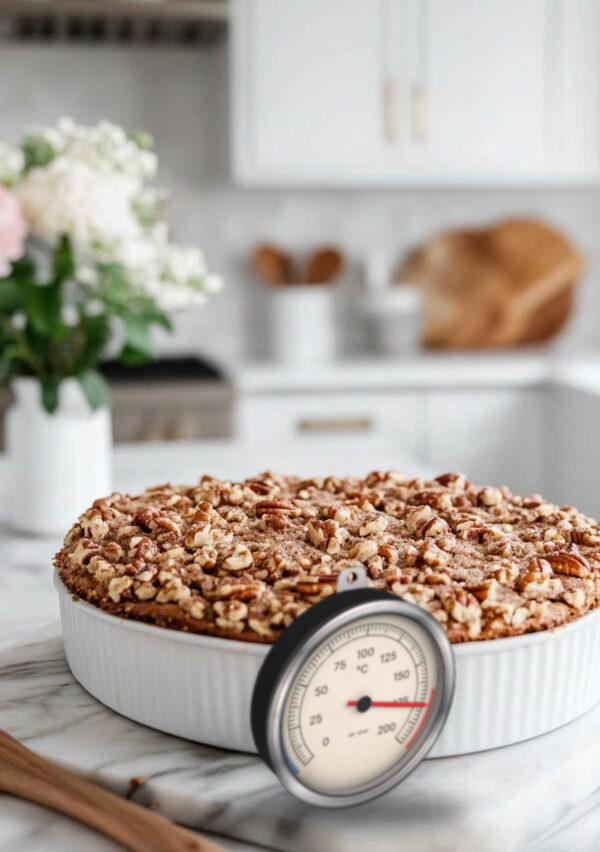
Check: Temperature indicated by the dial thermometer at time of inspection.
175 °C
